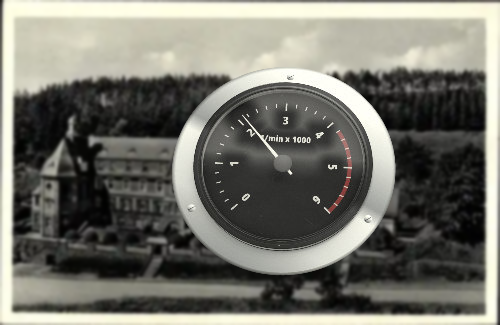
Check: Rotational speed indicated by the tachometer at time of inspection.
2100 rpm
